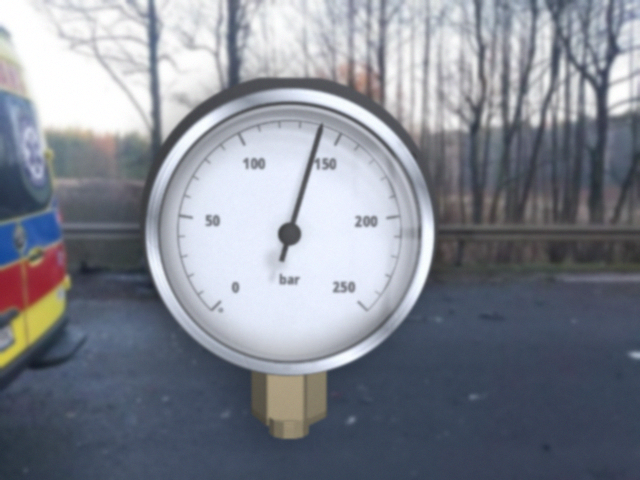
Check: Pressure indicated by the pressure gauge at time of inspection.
140 bar
